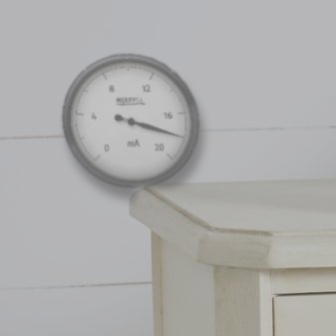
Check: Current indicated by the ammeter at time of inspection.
18 mA
